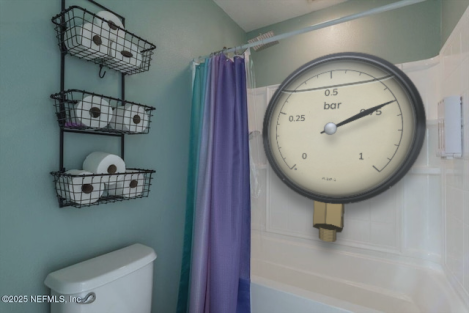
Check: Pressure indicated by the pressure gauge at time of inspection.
0.75 bar
